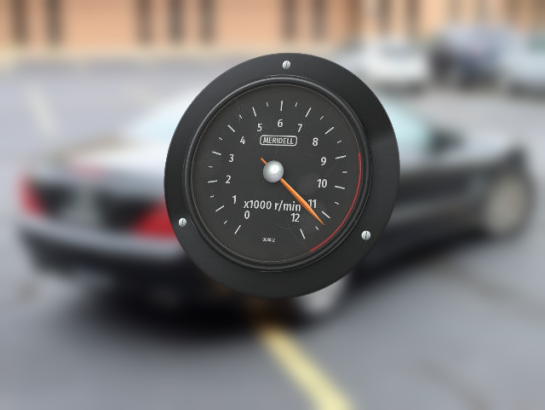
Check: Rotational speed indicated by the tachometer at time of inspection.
11250 rpm
